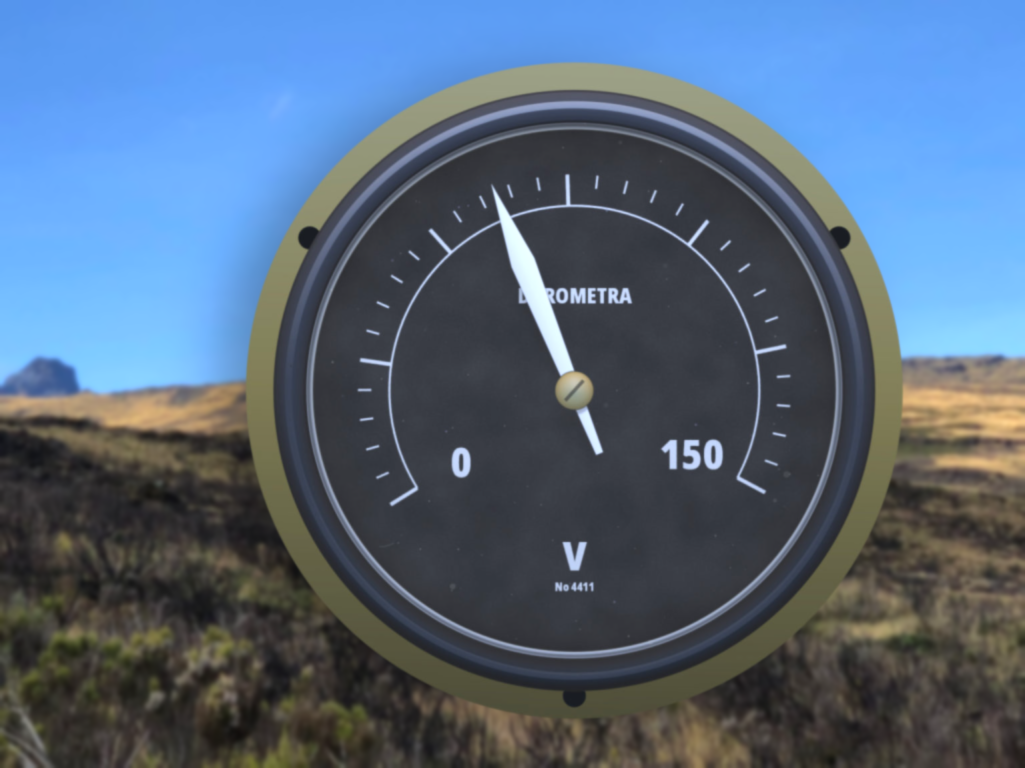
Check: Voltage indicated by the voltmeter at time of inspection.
62.5 V
